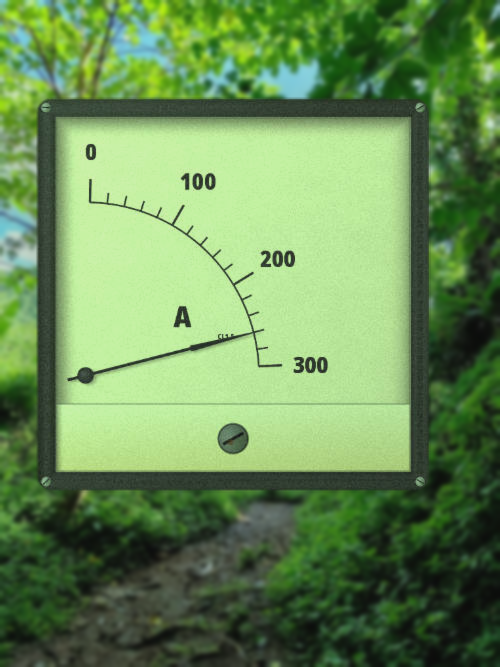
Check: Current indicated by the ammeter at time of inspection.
260 A
